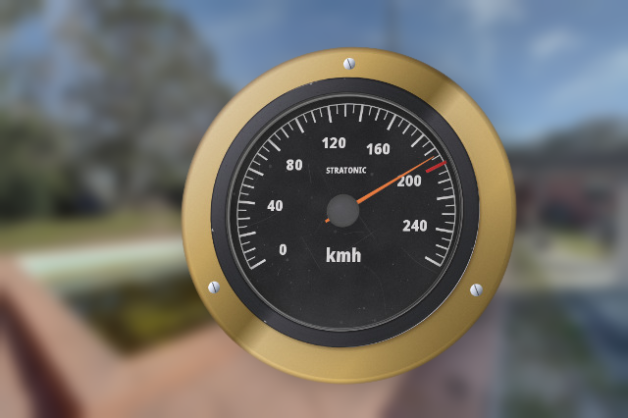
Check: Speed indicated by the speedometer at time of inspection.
195 km/h
